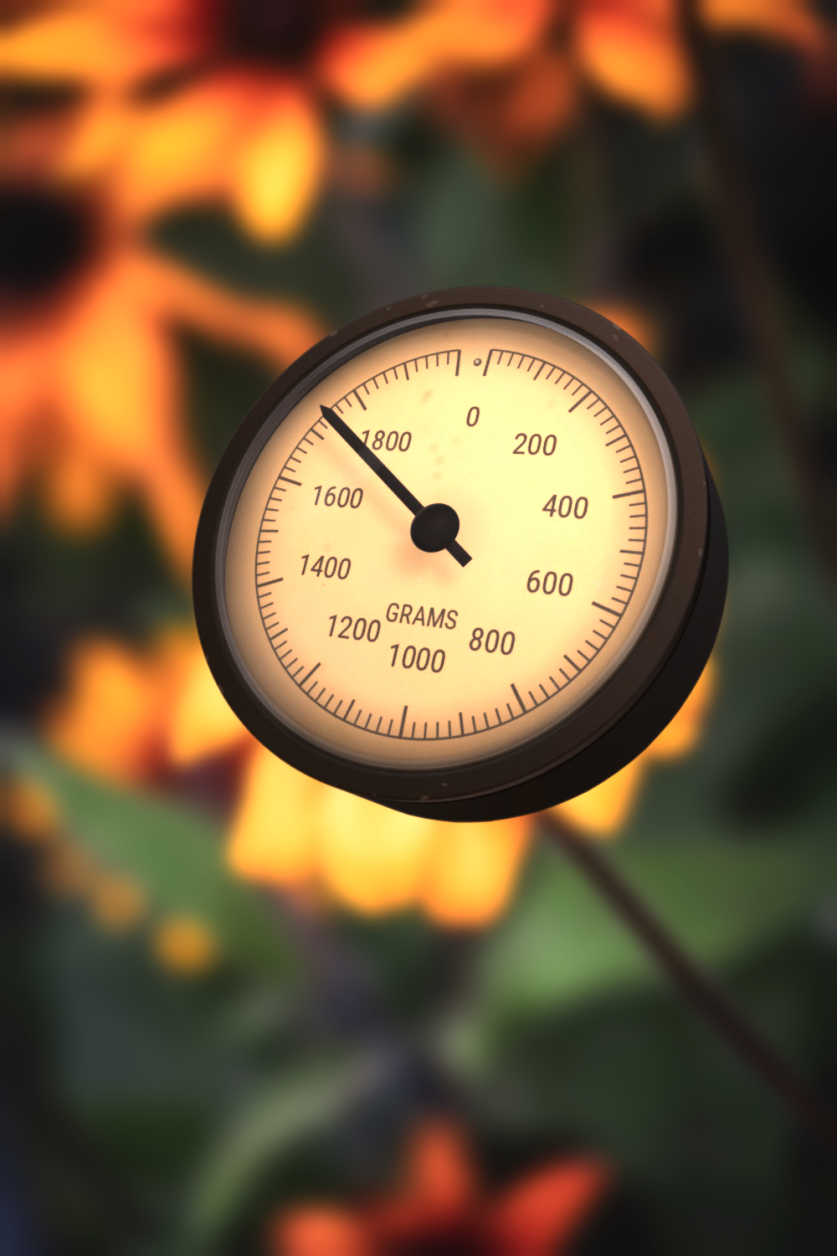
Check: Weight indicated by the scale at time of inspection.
1740 g
